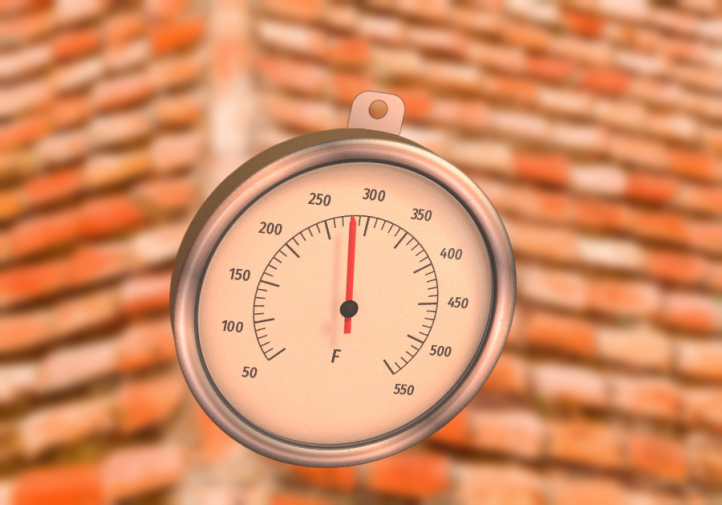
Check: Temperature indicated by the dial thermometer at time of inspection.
280 °F
